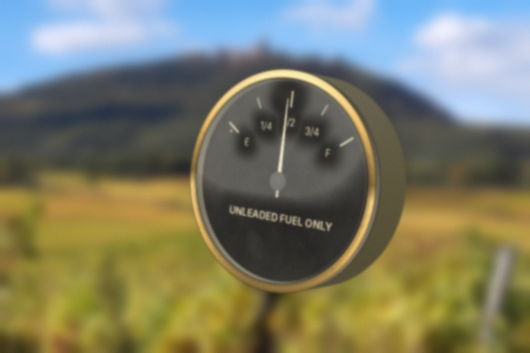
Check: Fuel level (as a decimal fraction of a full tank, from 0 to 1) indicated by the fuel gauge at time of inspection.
0.5
